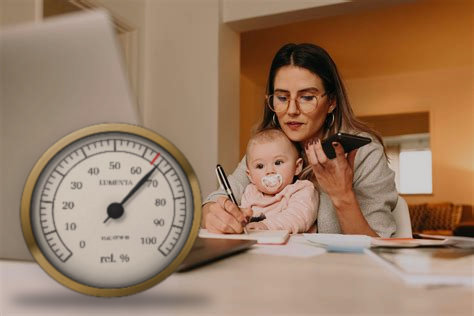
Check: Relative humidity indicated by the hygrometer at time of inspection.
66 %
